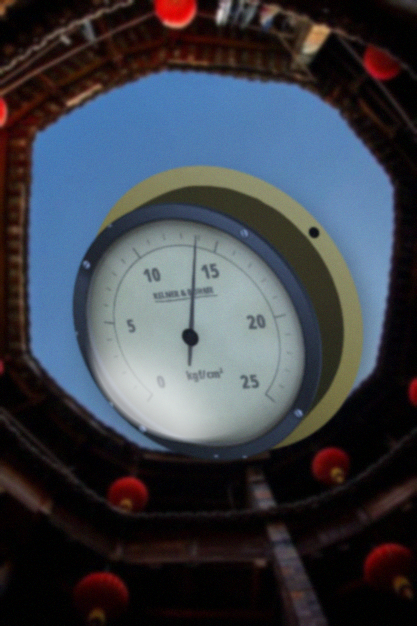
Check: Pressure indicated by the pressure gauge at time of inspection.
14 kg/cm²
